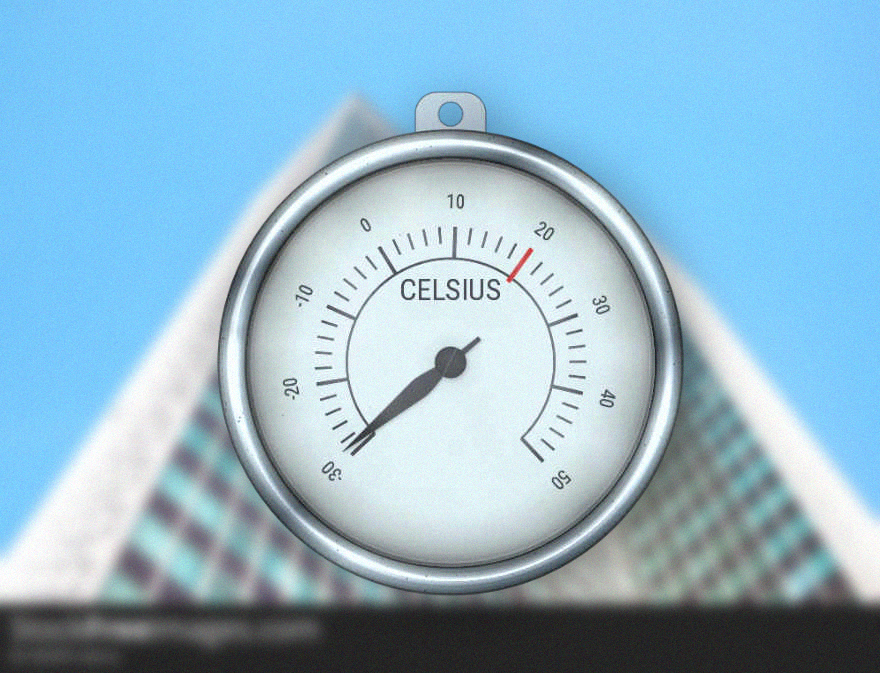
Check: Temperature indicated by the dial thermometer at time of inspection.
-29 °C
